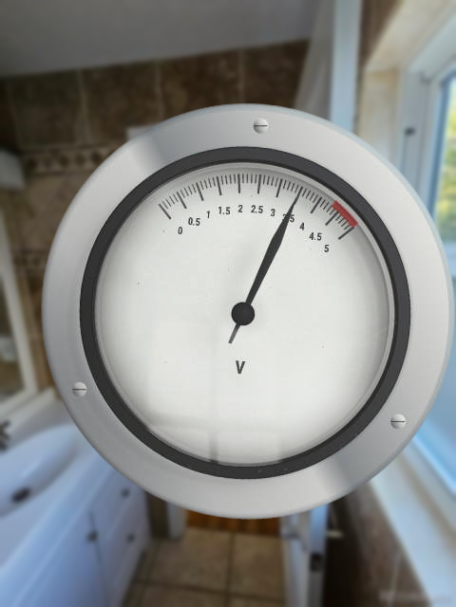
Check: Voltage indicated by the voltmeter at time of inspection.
3.5 V
